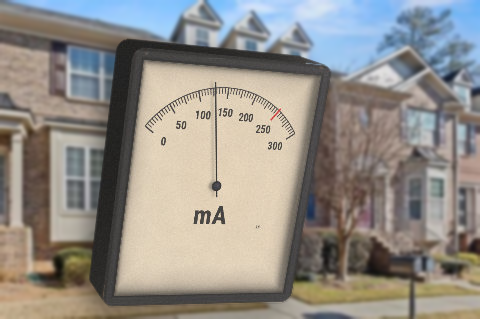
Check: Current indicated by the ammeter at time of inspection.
125 mA
